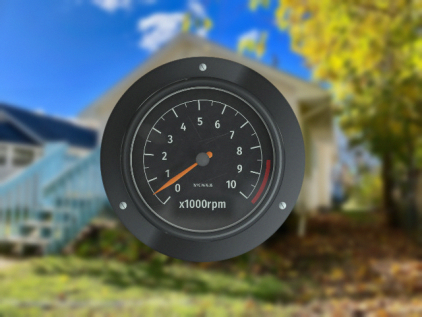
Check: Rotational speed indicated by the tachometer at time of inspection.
500 rpm
